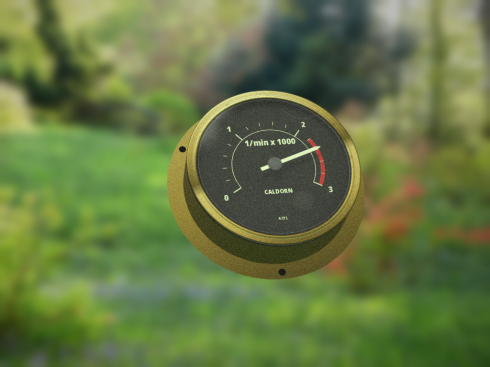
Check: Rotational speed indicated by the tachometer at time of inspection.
2400 rpm
